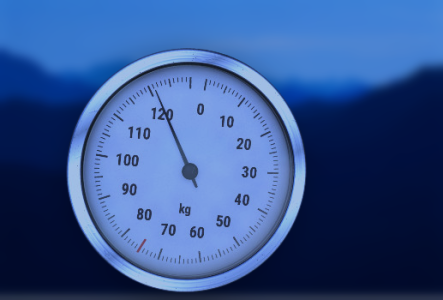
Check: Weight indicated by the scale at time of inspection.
121 kg
